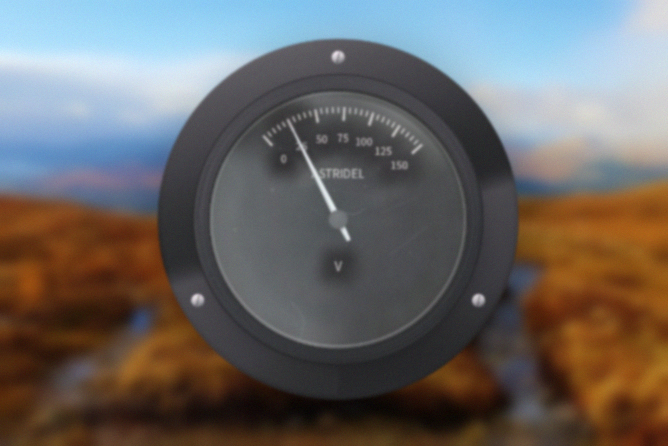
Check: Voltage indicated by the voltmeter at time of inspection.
25 V
